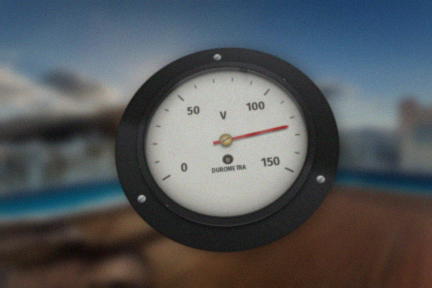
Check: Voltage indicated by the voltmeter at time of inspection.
125 V
